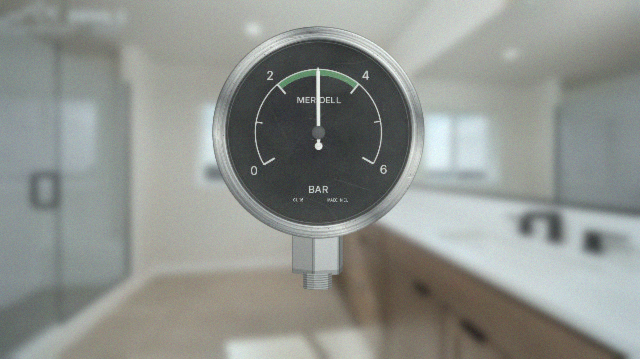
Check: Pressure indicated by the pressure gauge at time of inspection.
3 bar
